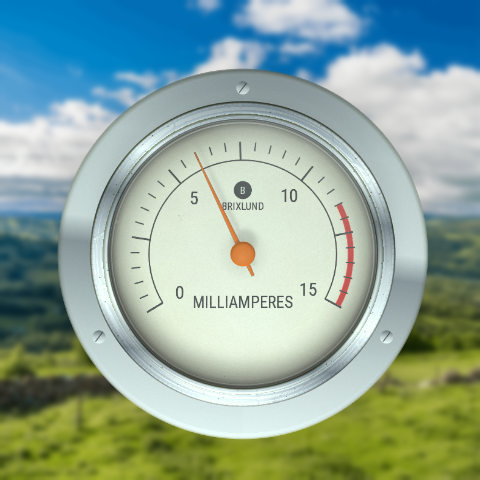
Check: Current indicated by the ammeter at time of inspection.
6 mA
